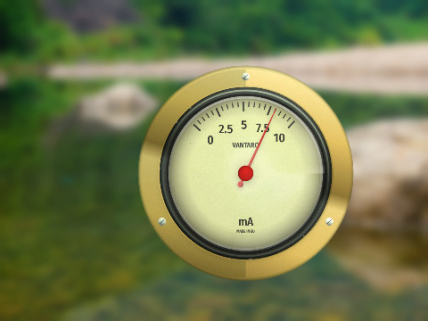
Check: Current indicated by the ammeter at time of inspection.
8 mA
